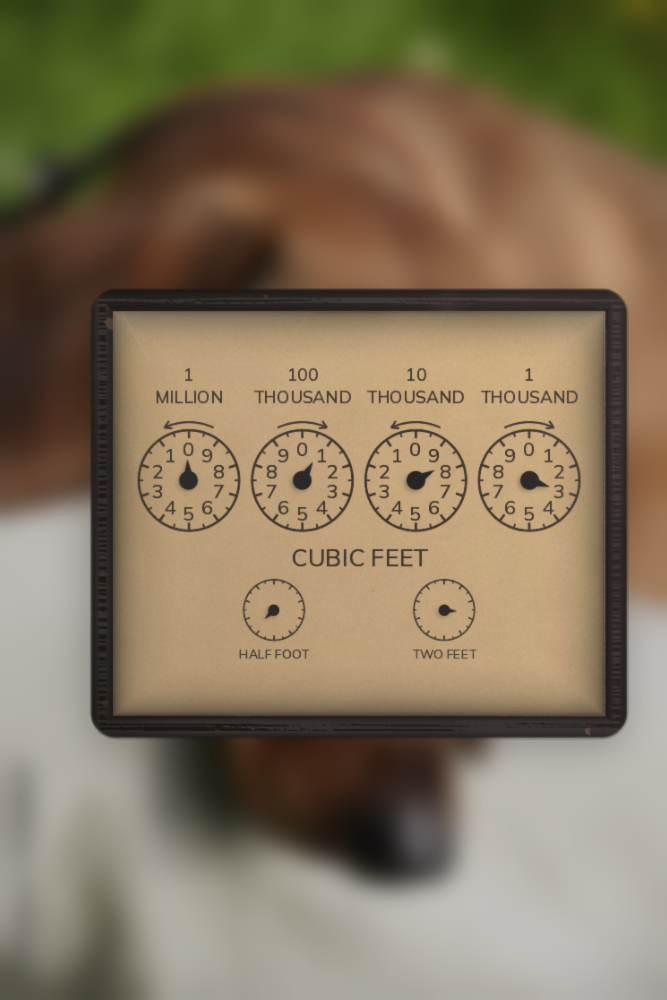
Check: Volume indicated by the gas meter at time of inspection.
8300 ft³
